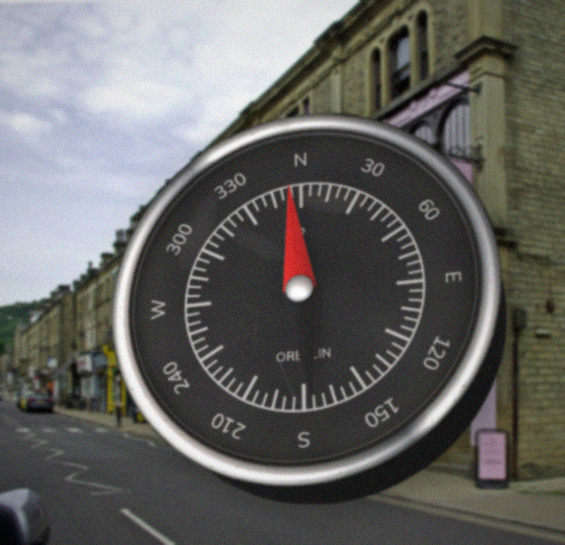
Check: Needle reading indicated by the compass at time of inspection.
355 °
